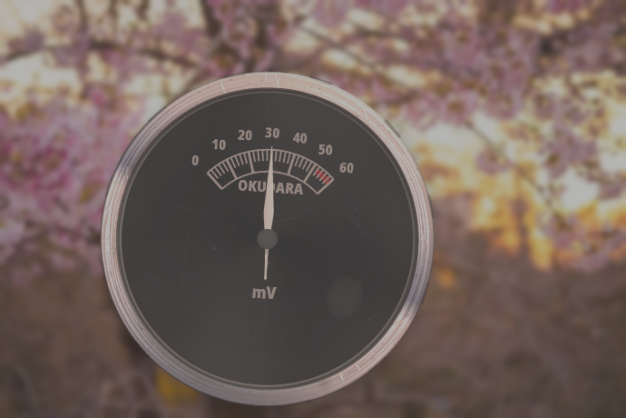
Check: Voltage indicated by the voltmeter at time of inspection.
30 mV
